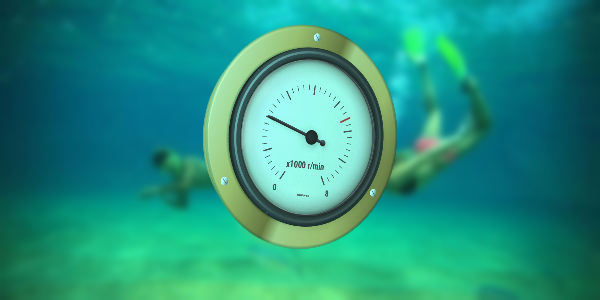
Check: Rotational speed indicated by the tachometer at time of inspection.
2000 rpm
